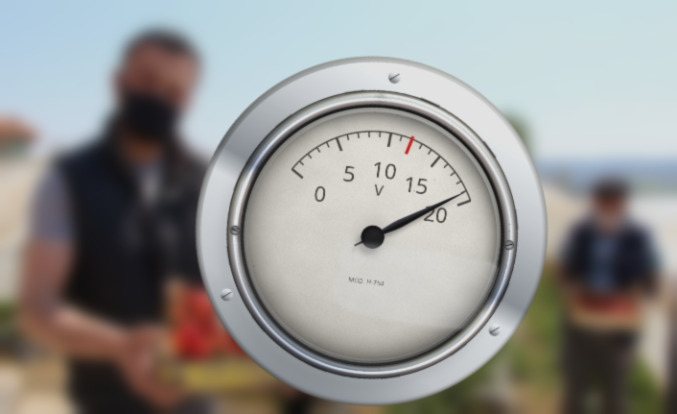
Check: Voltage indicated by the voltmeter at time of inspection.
19 V
